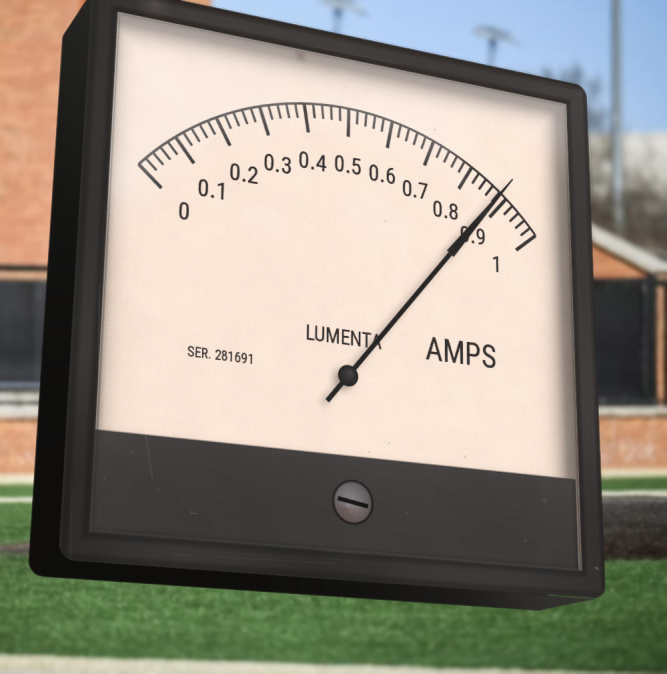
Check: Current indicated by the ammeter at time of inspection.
0.88 A
